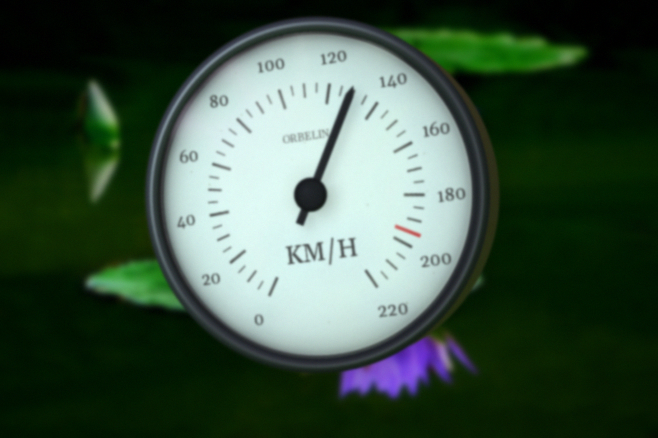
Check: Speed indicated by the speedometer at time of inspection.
130 km/h
